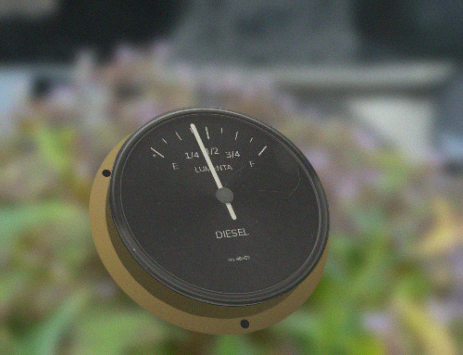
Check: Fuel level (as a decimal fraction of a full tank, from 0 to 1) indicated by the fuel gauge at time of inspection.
0.375
